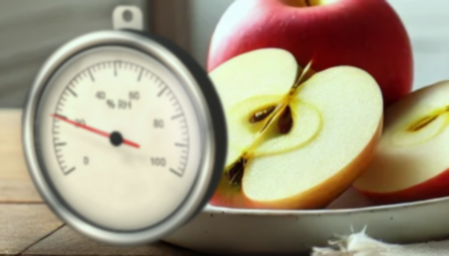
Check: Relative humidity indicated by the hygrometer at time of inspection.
20 %
